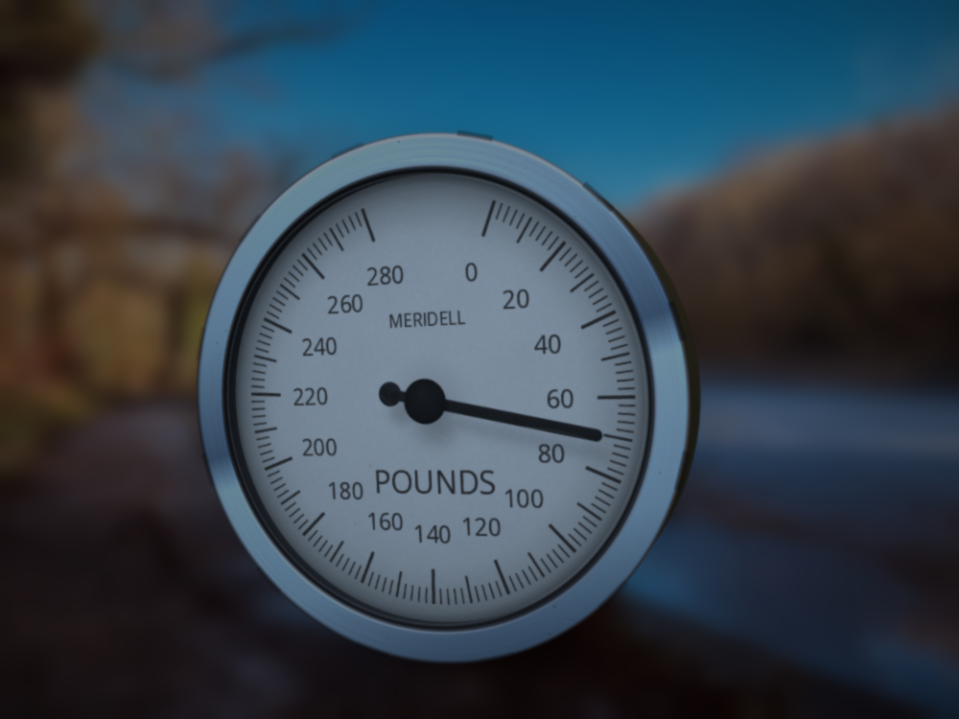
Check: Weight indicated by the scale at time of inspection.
70 lb
